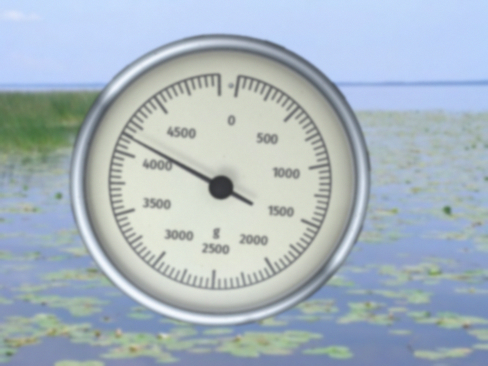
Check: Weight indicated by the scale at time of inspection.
4150 g
